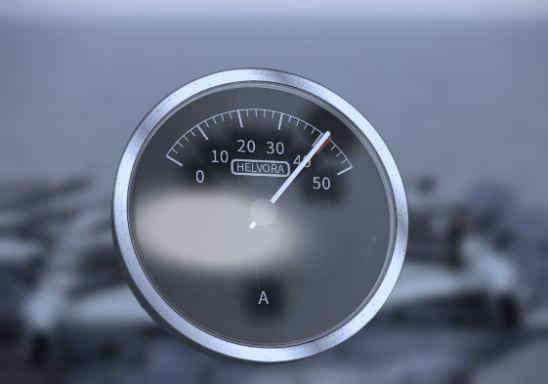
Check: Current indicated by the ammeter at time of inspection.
41 A
